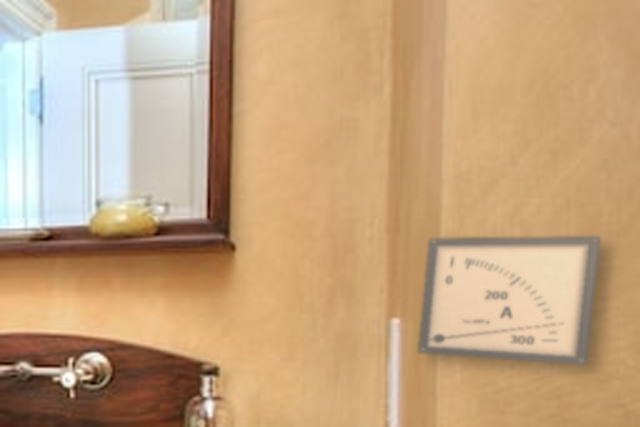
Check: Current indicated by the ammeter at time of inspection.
280 A
